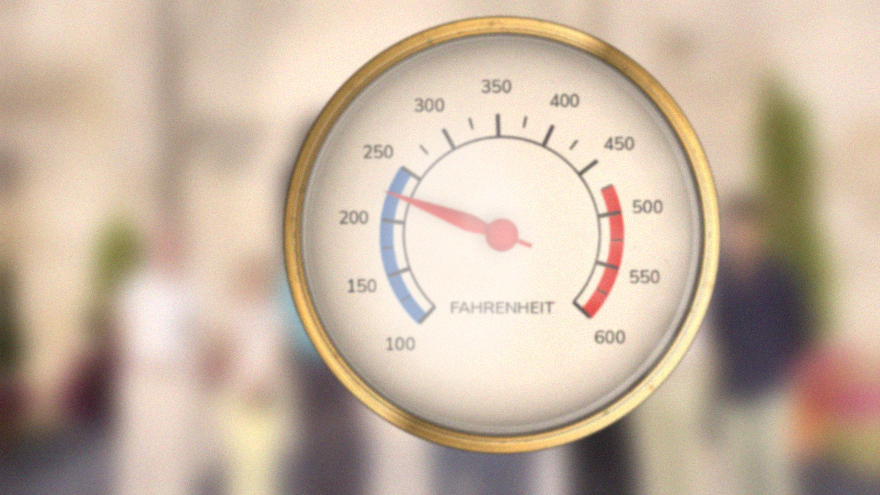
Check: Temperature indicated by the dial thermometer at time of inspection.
225 °F
